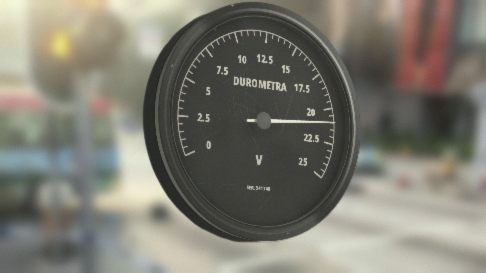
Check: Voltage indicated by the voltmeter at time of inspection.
21 V
